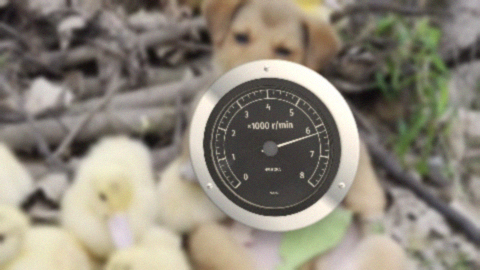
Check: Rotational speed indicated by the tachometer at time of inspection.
6200 rpm
